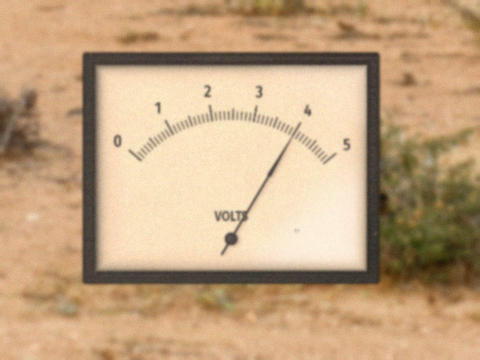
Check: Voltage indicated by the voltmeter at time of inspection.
4 V
